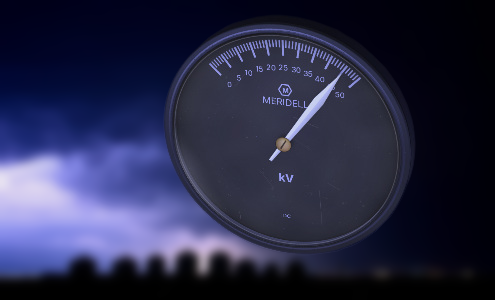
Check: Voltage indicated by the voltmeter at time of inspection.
45 kV
